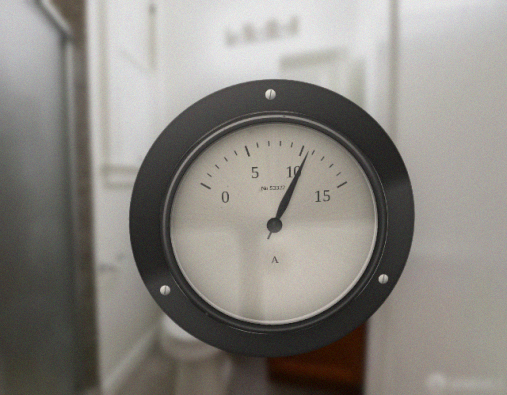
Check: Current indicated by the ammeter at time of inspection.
10.5 A
